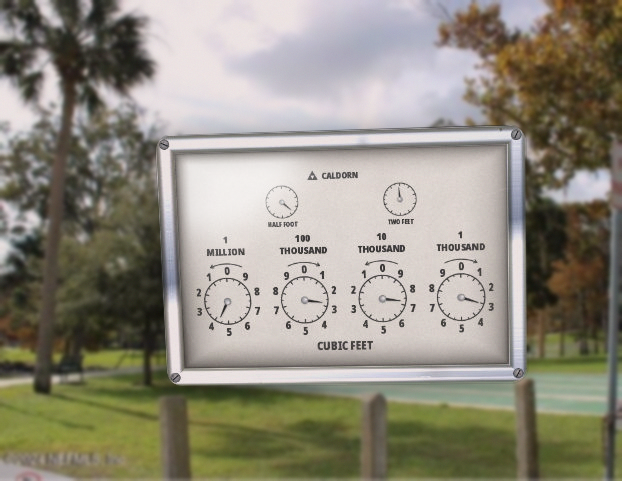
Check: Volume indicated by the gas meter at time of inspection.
427300 ft³
